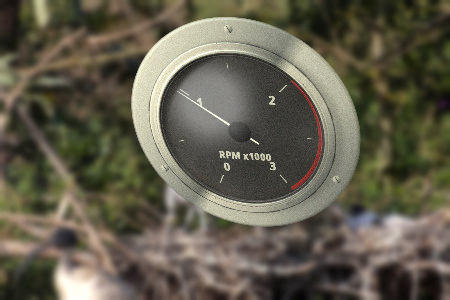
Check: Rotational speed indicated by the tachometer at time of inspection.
1000 rpm
